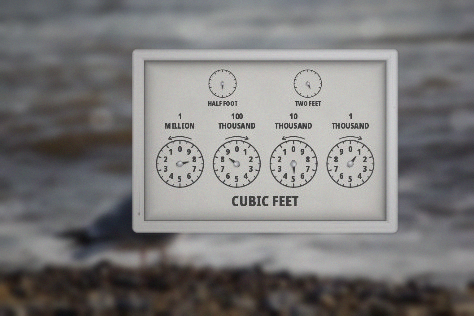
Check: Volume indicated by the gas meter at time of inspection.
785100 ft³
